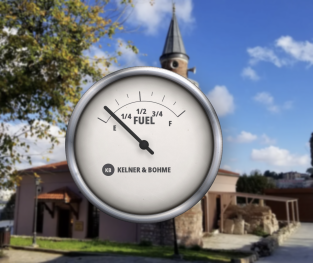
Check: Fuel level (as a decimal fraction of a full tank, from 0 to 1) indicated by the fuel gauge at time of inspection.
0.125
